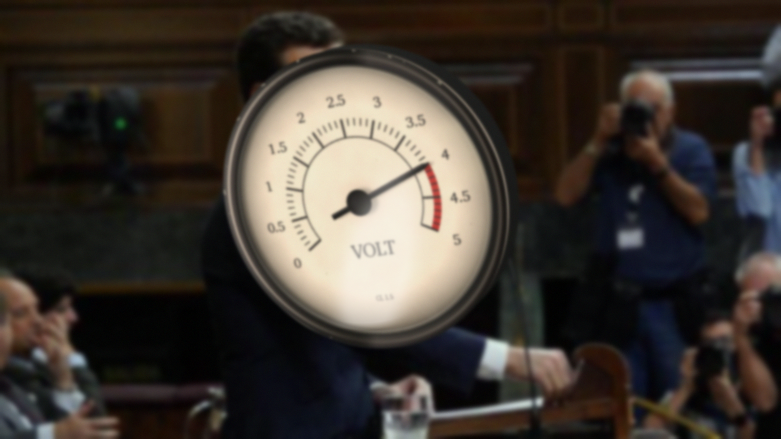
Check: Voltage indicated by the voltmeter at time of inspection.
4 V
